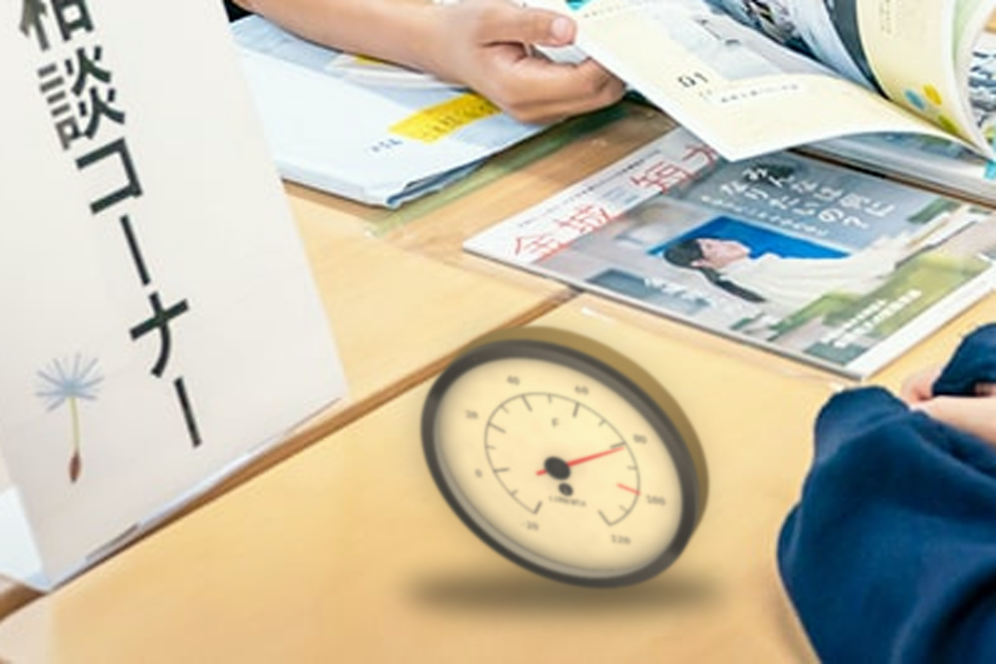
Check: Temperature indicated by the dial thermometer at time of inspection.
80 °F
